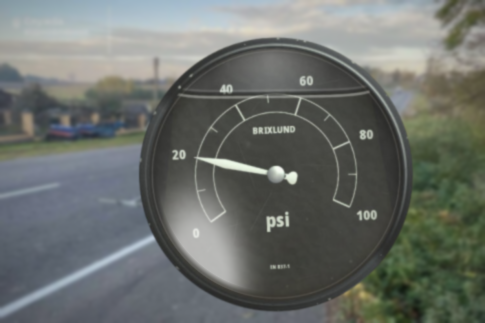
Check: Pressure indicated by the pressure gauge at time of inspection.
20 psi
